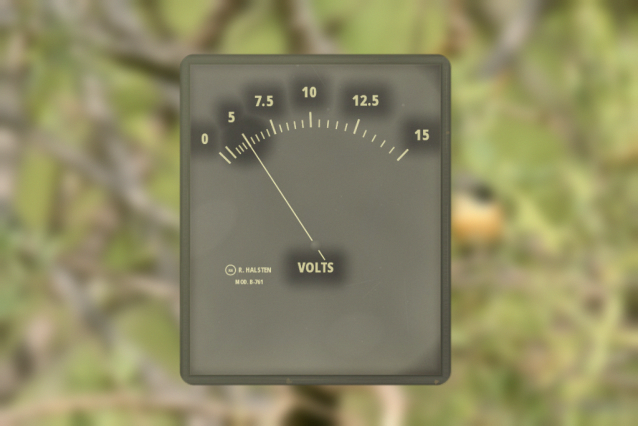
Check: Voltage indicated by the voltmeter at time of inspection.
5 V
